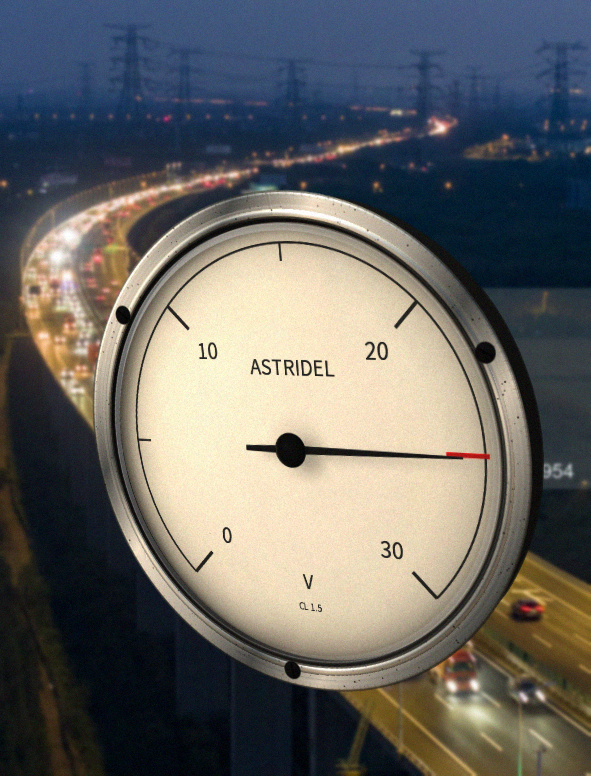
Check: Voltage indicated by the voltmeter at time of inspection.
25 V
